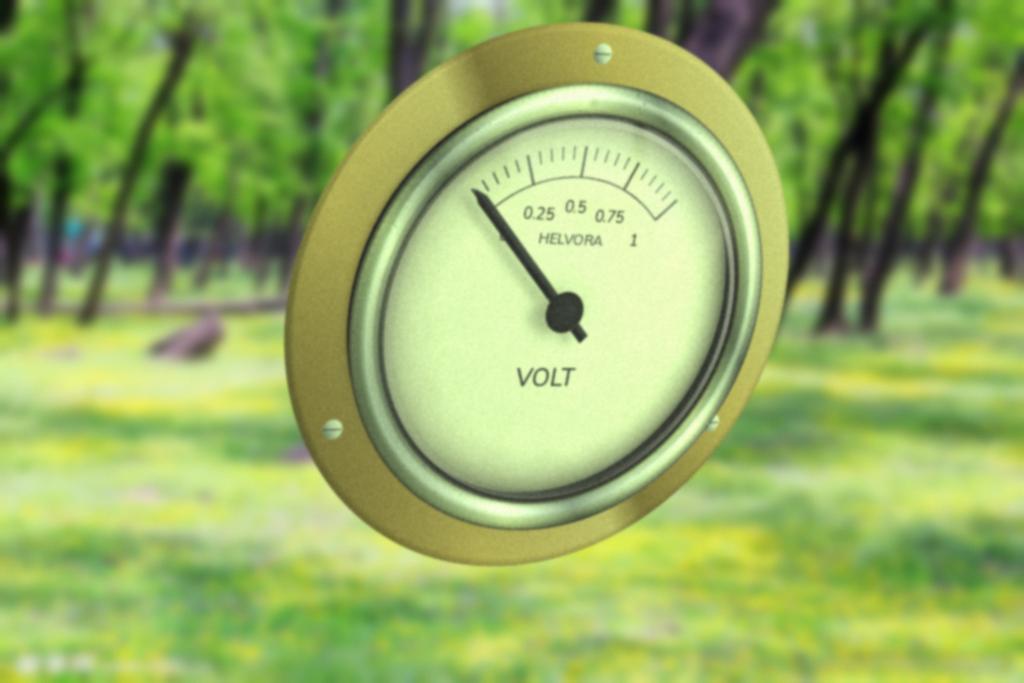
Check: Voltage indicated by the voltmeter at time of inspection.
0 V
